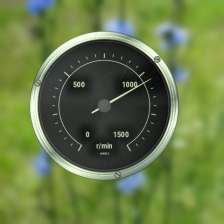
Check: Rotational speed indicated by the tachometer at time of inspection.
1050 rpm
